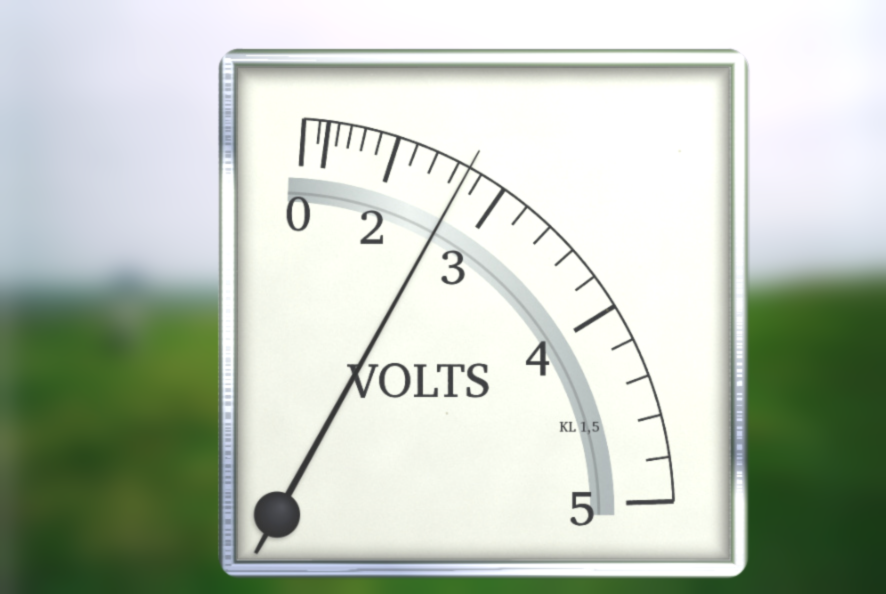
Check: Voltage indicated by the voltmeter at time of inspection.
2.7 V
